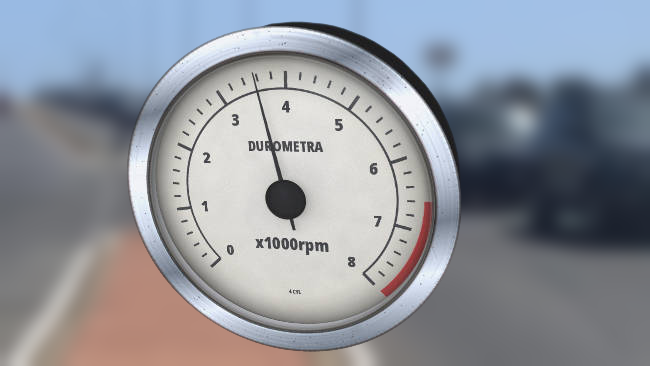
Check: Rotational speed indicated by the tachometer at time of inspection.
3600 rpm
